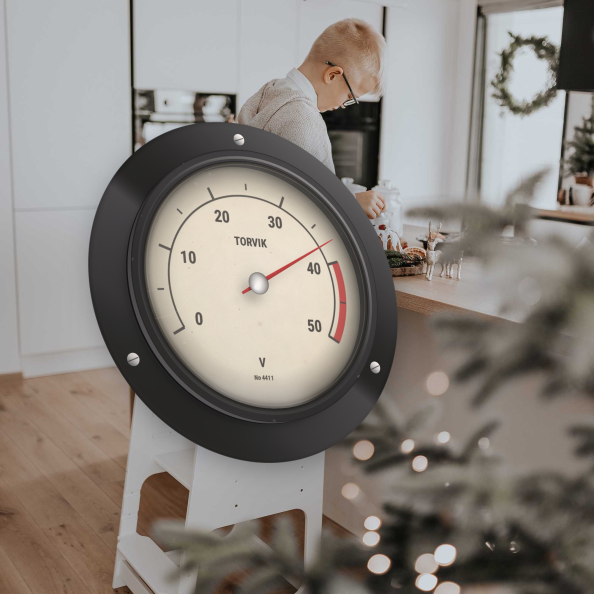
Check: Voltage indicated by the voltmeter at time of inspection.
37.5 V
